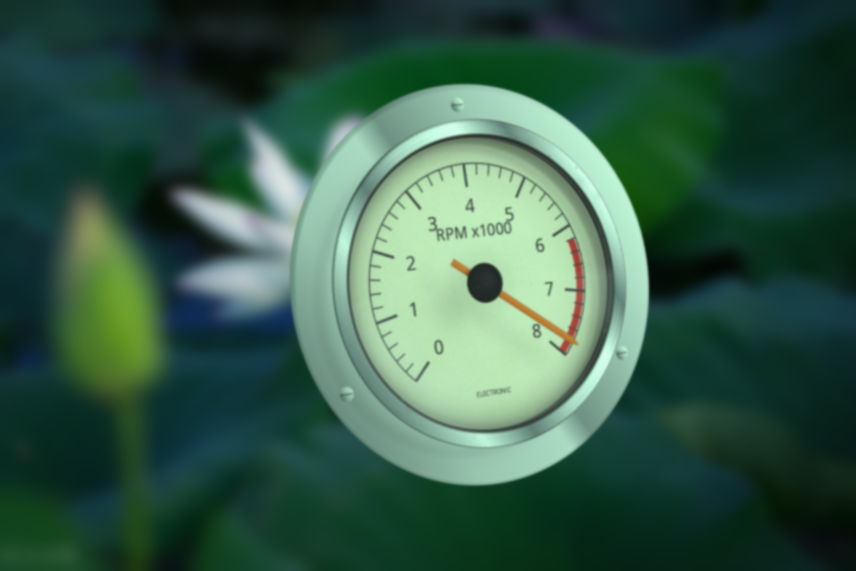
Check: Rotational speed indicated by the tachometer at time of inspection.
7800 rpm
